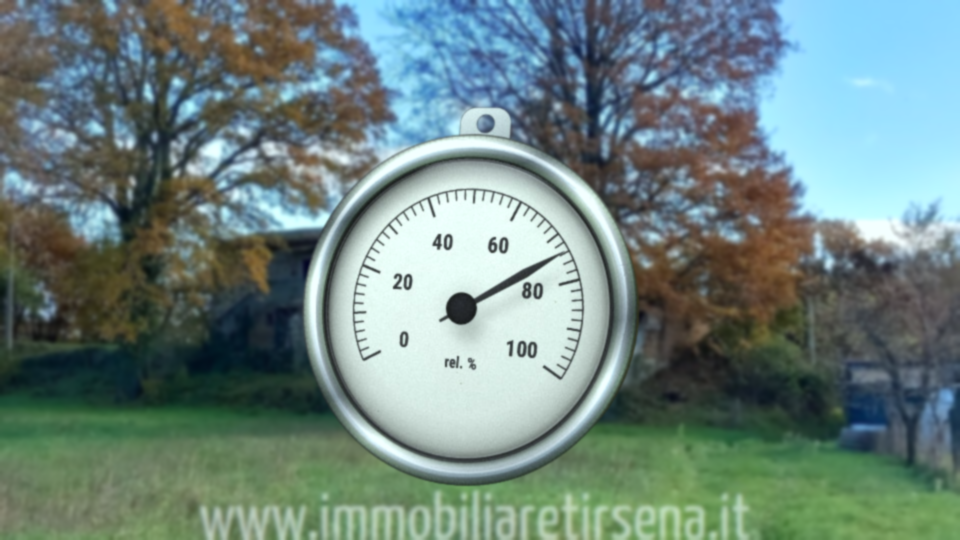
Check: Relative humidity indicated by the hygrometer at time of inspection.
74 %
